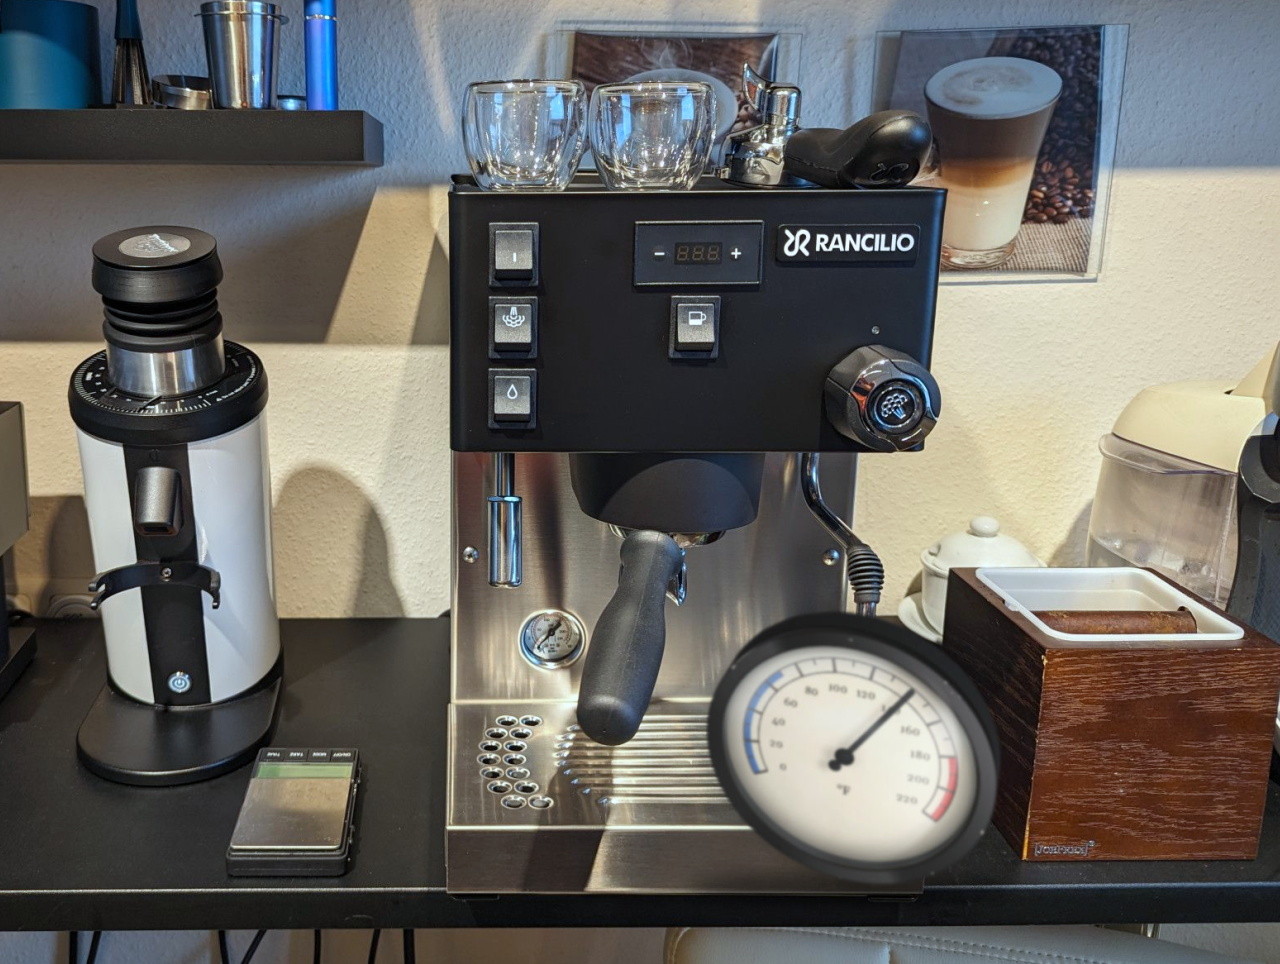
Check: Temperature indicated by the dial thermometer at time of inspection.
140 °F
